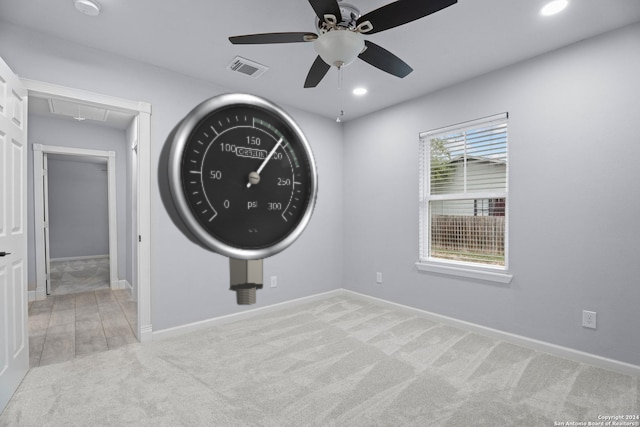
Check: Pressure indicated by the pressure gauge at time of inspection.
190 psi
